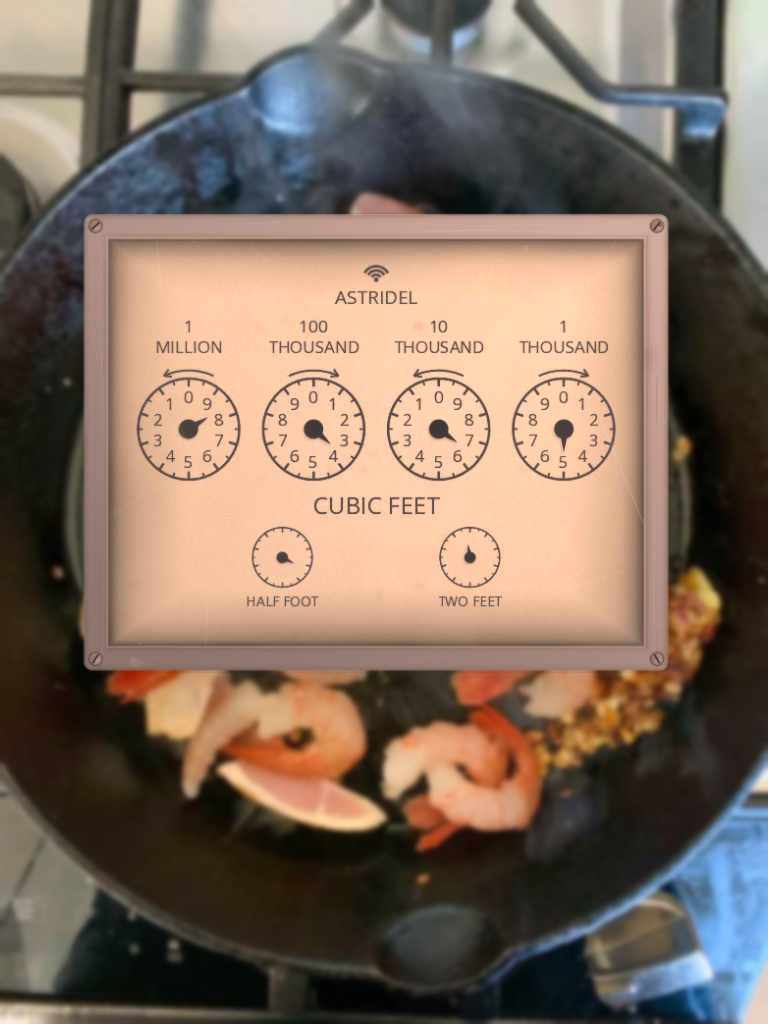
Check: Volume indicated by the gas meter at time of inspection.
836500 ft³
